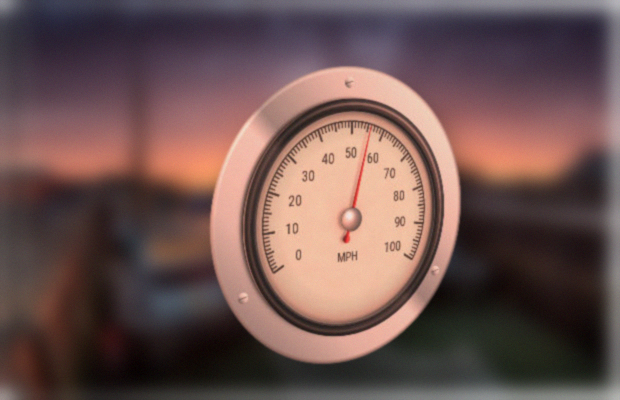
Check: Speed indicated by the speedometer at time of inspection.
55 mph
